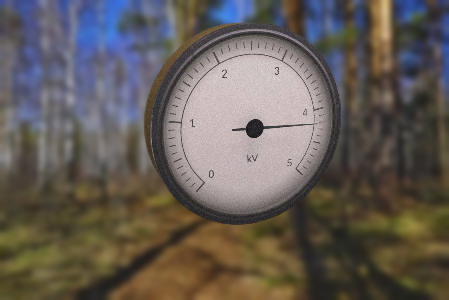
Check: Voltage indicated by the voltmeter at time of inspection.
4.2 kV
